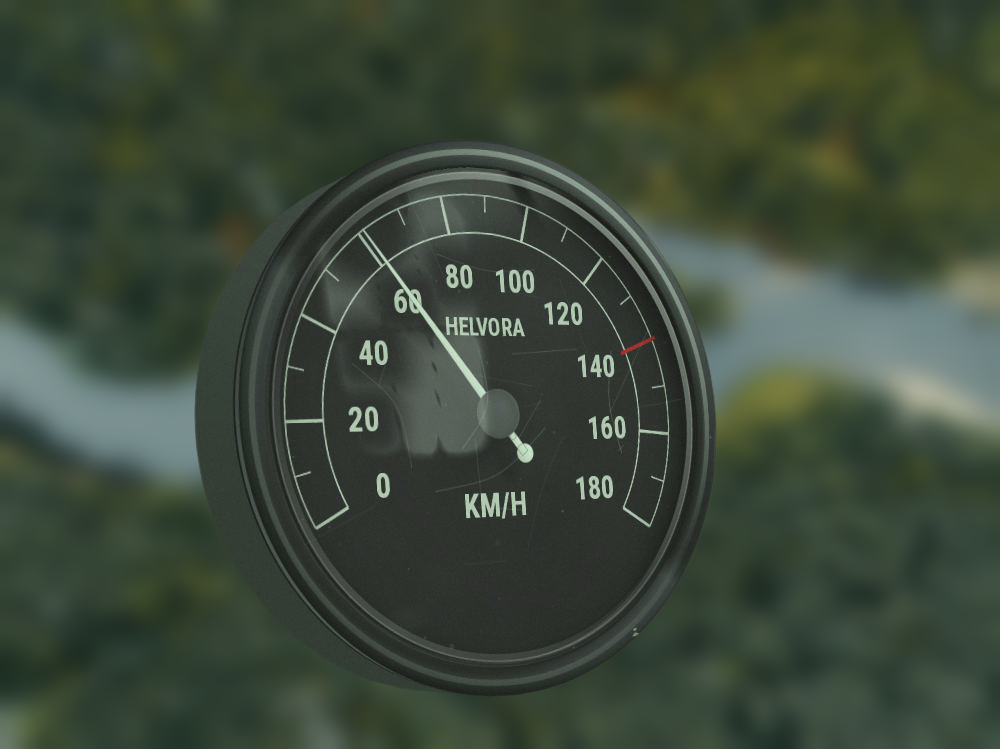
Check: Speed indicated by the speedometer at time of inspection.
60 km/h
